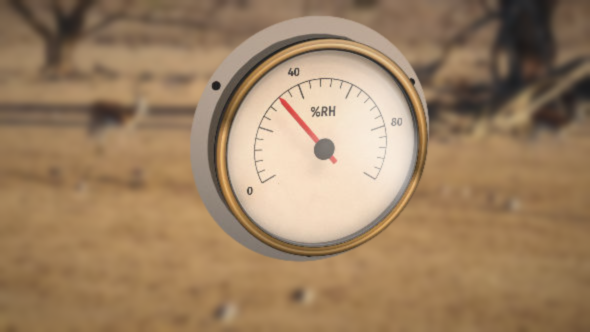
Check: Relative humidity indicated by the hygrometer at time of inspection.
32 %
